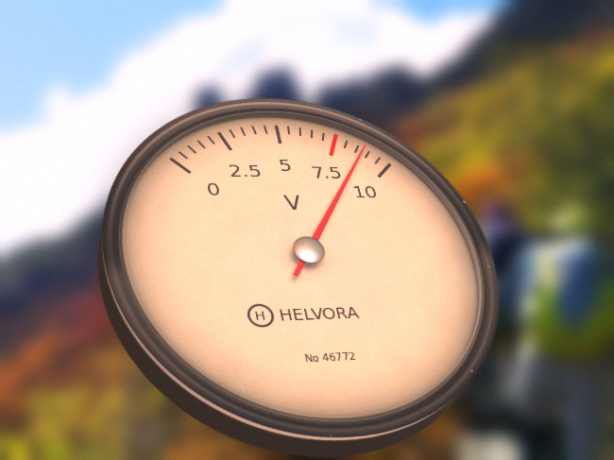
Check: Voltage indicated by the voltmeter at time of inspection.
8.75 V
